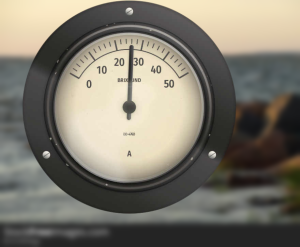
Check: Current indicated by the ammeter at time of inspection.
26 A
